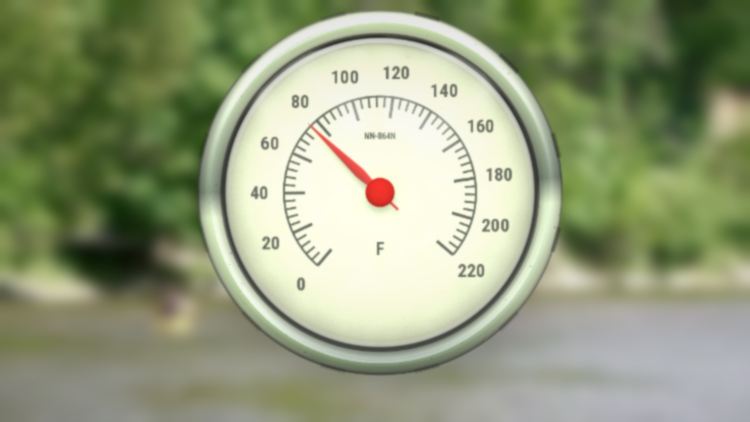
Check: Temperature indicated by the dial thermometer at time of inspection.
76 °F
